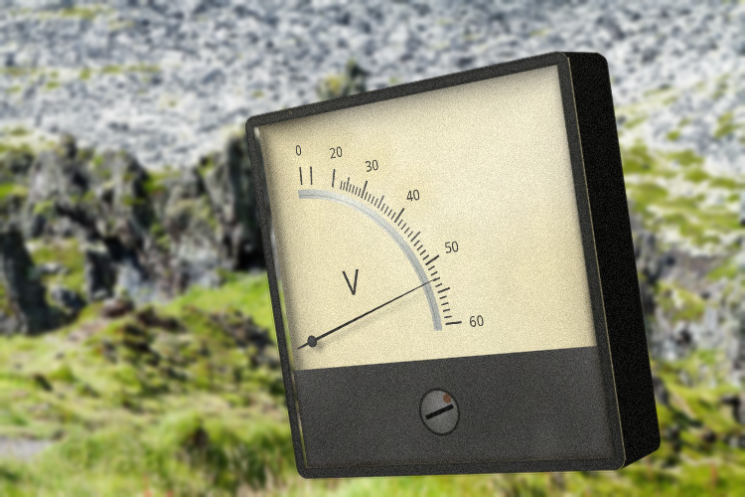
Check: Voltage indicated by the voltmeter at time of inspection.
53 V
